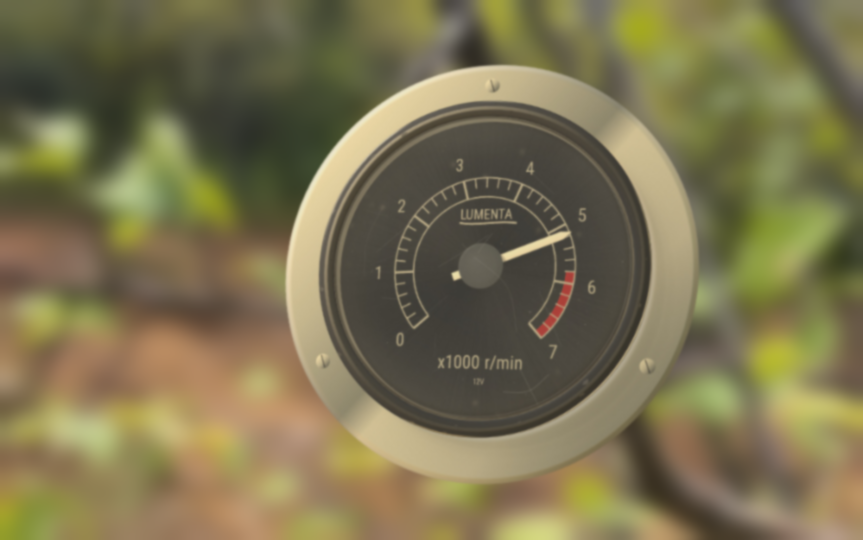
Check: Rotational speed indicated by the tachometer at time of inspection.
5200 rpm
